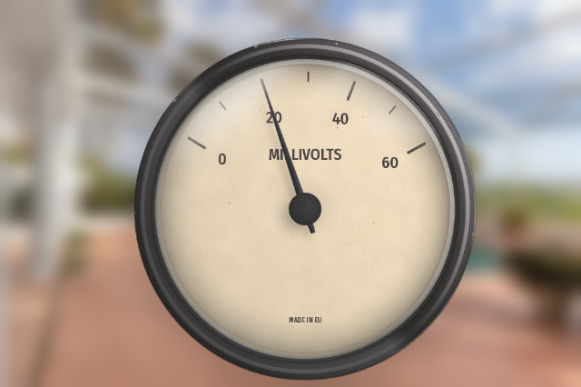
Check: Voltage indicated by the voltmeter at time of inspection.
20 mV
